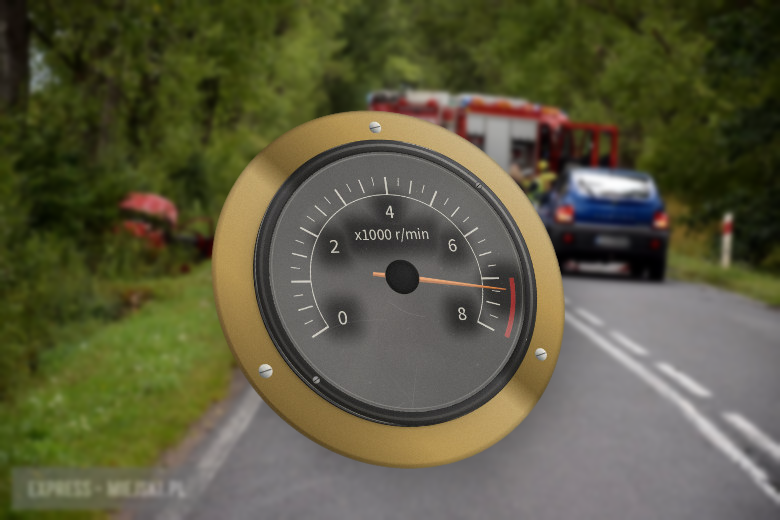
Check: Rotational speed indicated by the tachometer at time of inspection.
7250 rpm
